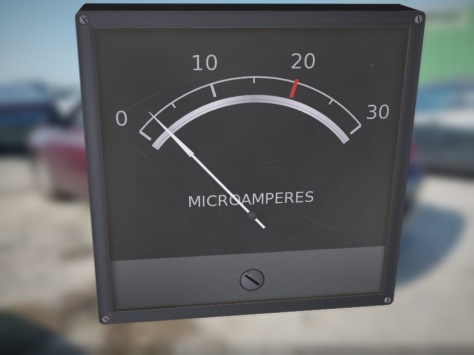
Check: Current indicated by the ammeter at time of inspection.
2.5 µA
